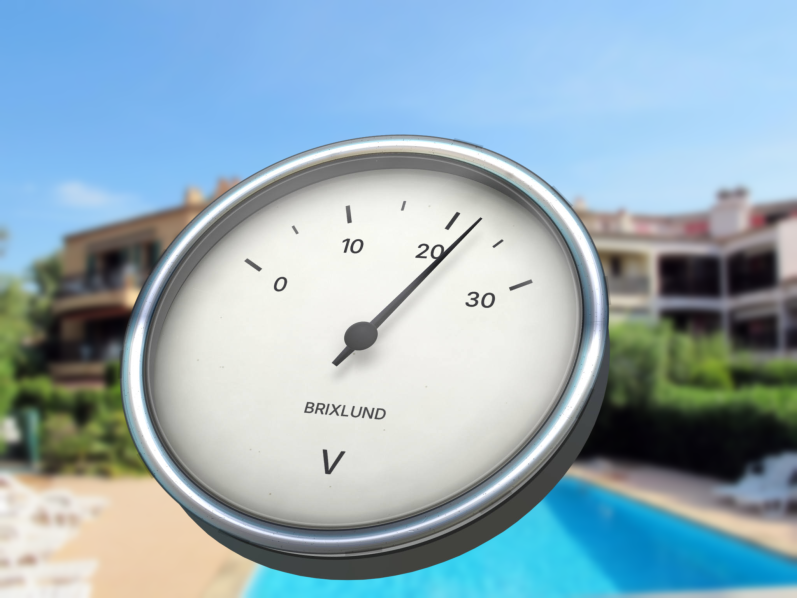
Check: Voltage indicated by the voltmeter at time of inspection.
22.5 V
